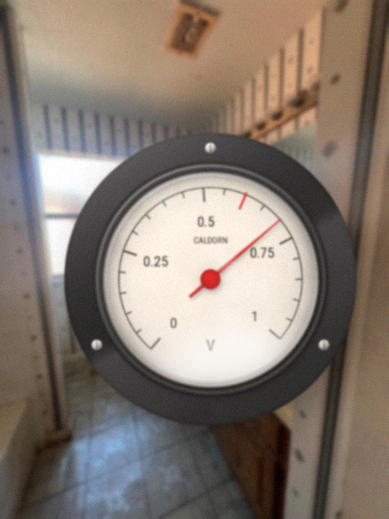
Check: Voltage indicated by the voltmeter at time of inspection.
0.7 V
